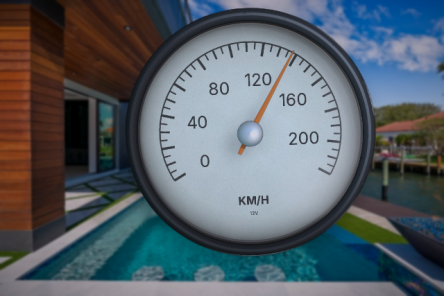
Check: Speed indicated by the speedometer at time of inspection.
137.5 km/h
